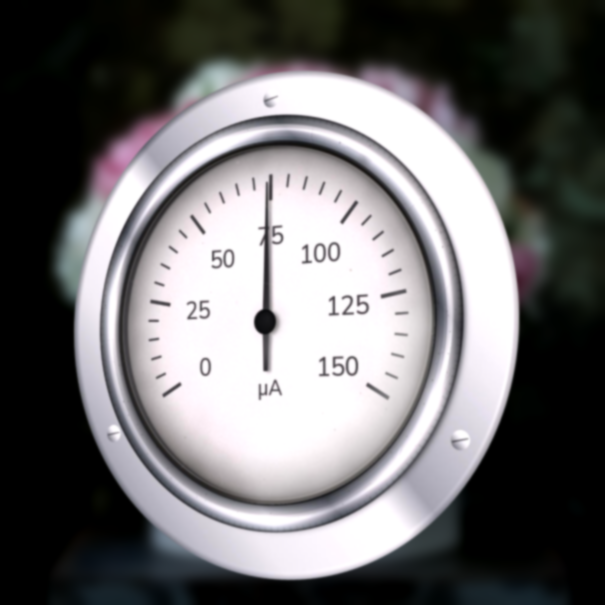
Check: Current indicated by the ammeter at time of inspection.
75 µA
